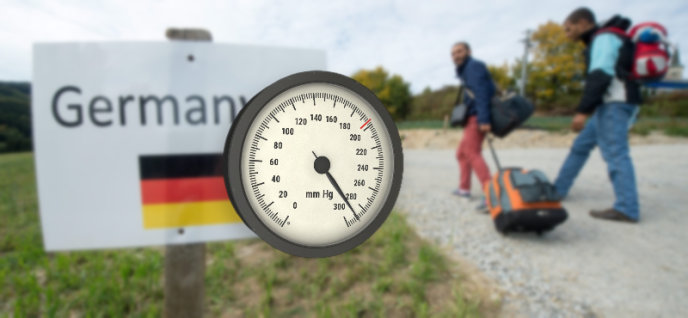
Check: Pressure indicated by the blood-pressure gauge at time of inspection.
290 mmHg
